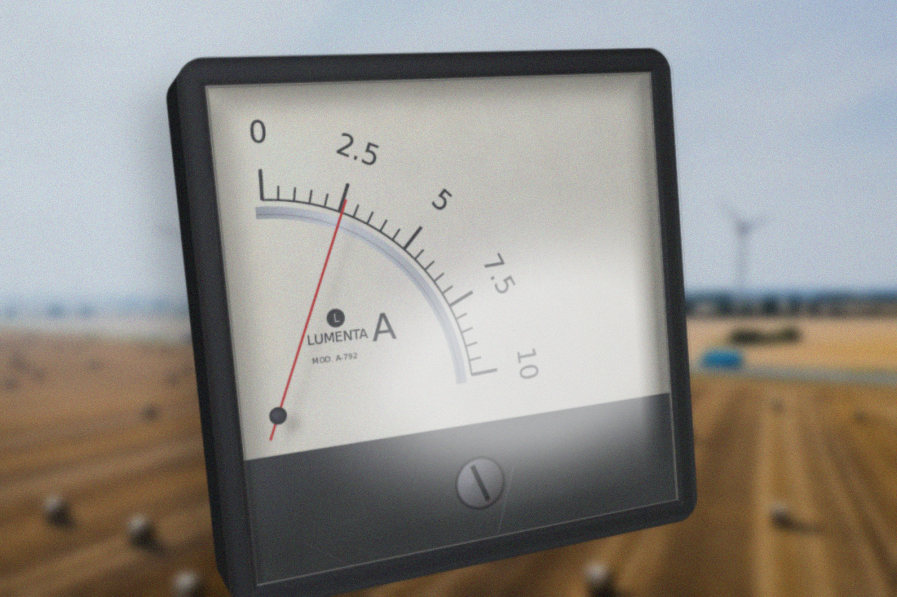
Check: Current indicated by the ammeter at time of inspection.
2.5 A
